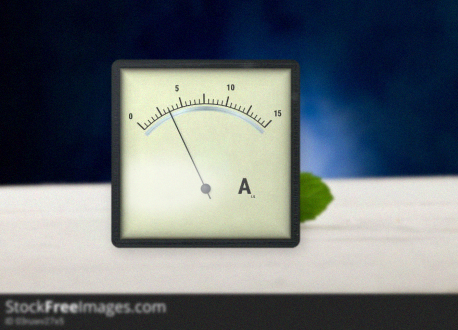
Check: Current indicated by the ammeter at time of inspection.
3.5 A
